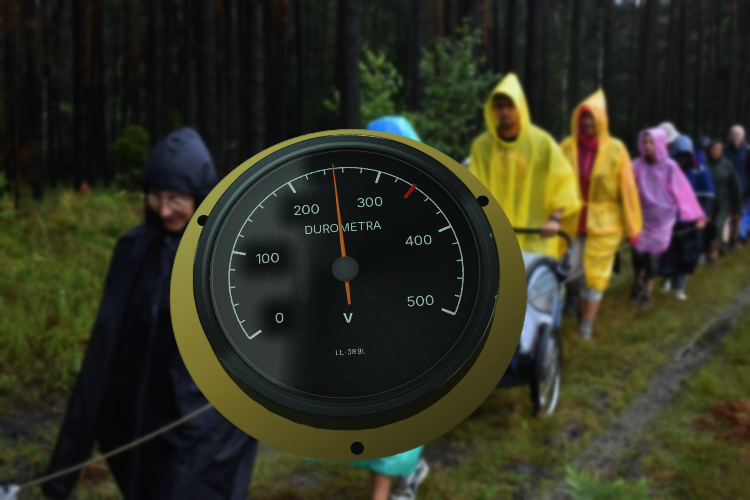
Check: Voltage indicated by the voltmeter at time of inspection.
250 V
